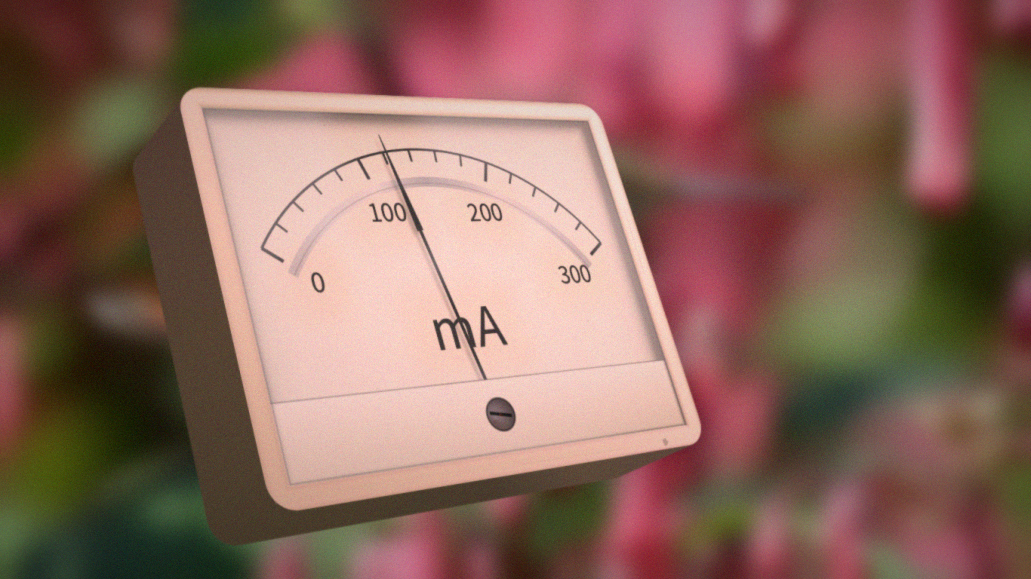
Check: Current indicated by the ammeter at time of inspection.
120 mA
